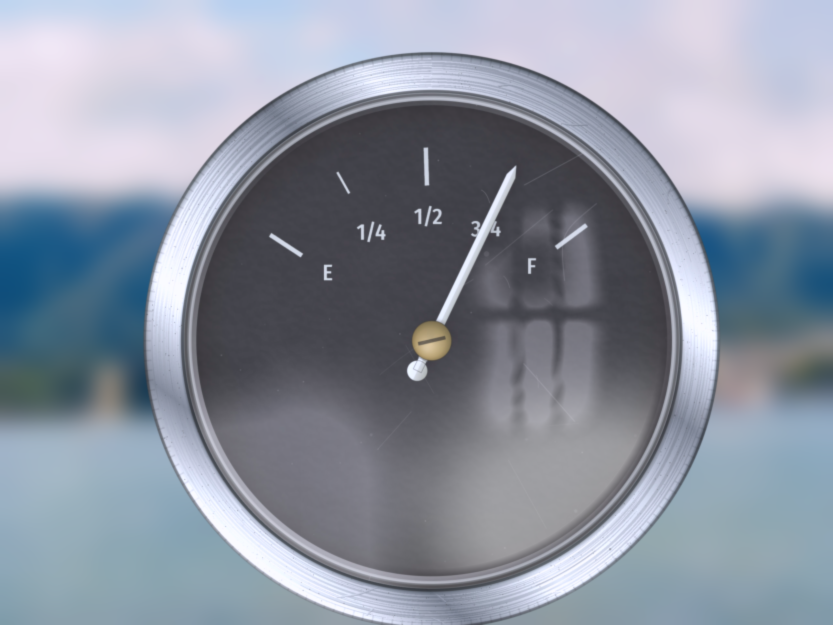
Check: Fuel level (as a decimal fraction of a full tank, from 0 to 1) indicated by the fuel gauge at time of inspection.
0.75
